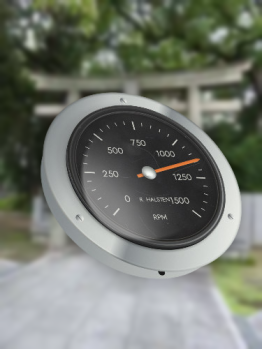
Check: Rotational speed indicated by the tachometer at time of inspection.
1150 rpm
